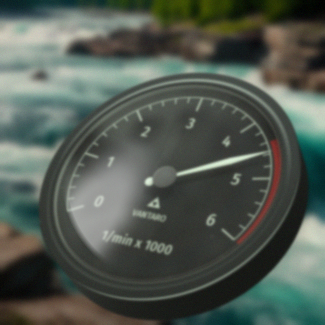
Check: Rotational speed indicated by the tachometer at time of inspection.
4600 rpm
